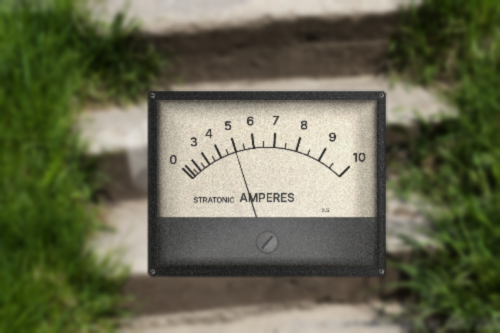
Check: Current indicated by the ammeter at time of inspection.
5 A
